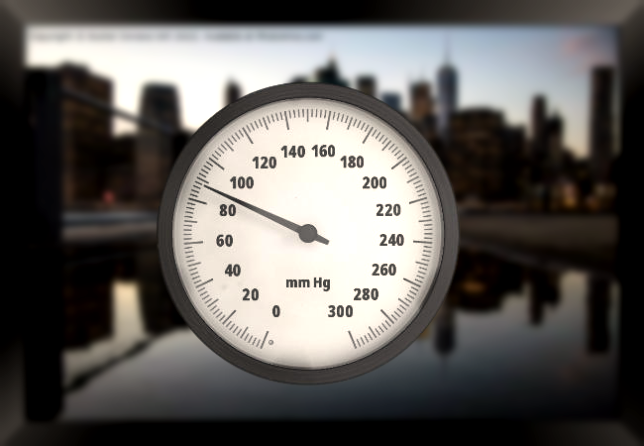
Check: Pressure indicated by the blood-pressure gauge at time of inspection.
88 mmHg
